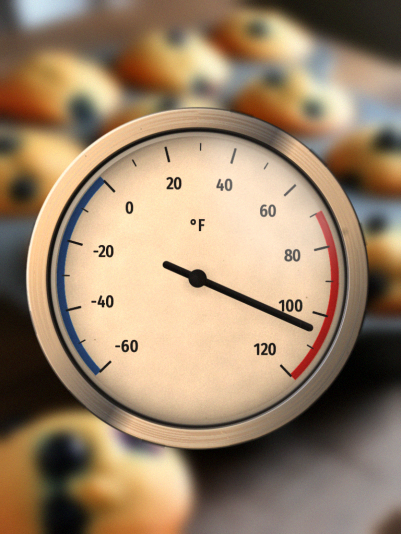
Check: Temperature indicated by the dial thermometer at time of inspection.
105 °F
